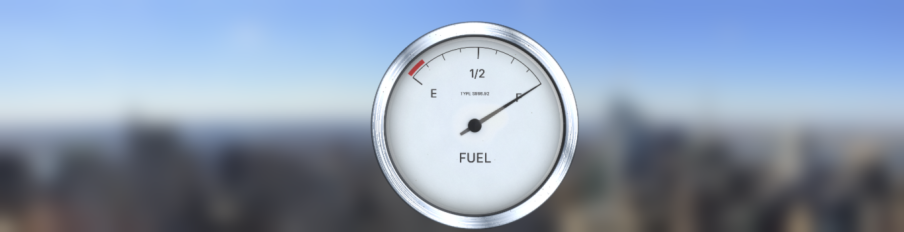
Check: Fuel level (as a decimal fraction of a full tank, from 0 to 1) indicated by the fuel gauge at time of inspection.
1
